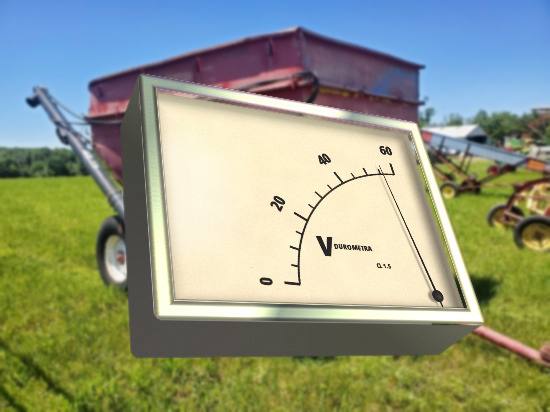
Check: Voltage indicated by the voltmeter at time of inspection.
55 V
